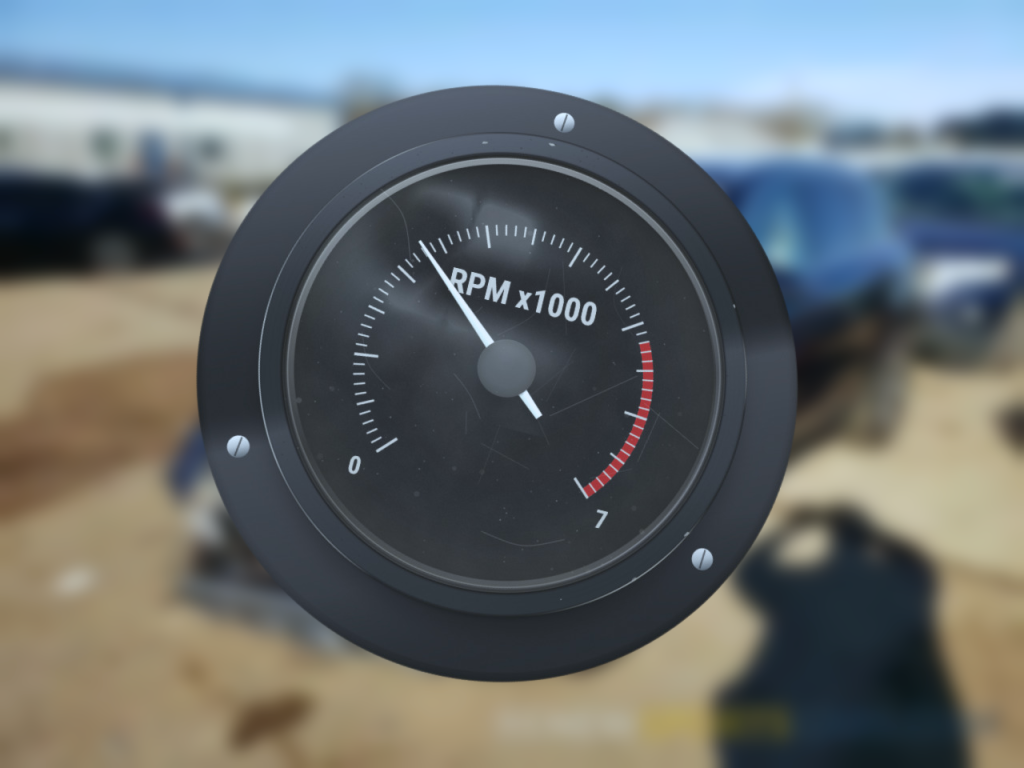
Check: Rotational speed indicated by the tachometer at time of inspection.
2300 rpm
